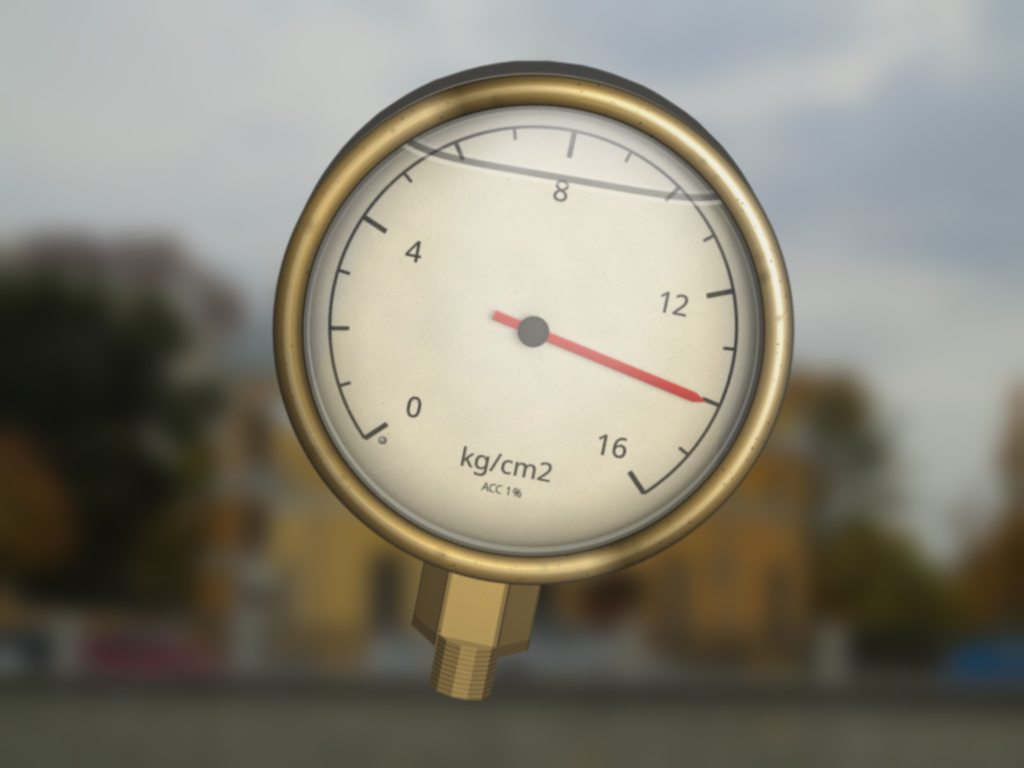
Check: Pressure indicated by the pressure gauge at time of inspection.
14 kg/cm²
